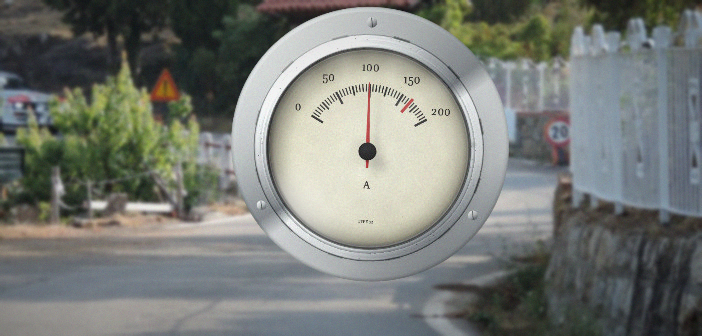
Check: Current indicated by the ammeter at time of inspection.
100 A
